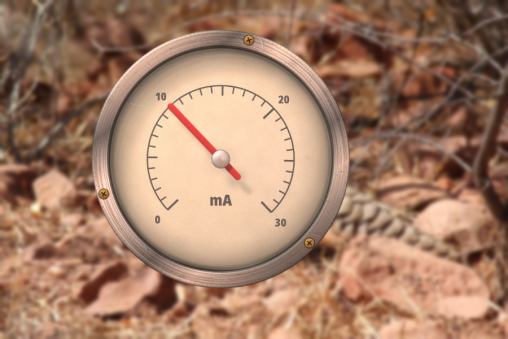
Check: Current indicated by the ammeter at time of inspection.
10 mA
